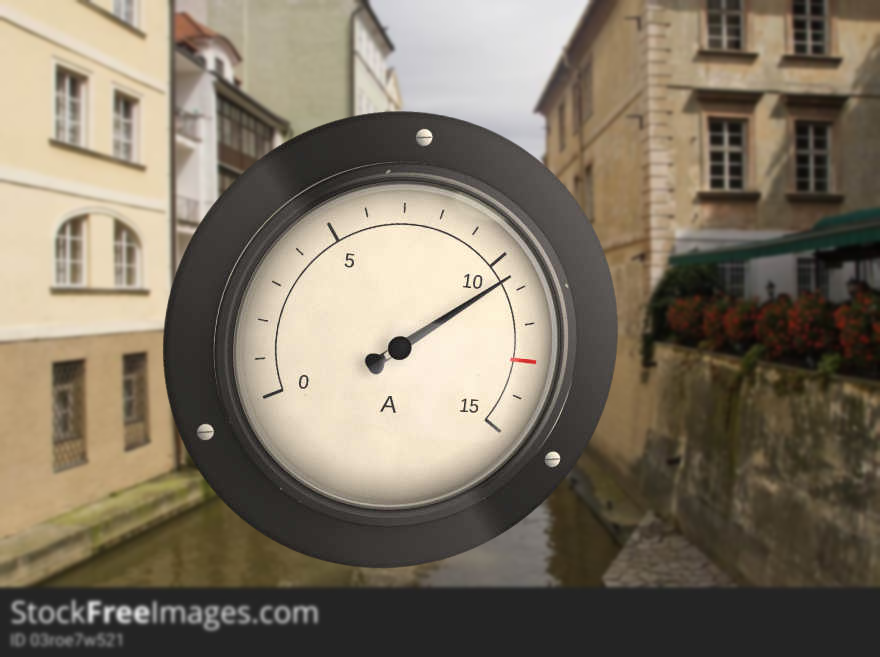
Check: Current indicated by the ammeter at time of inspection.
10.5 A
